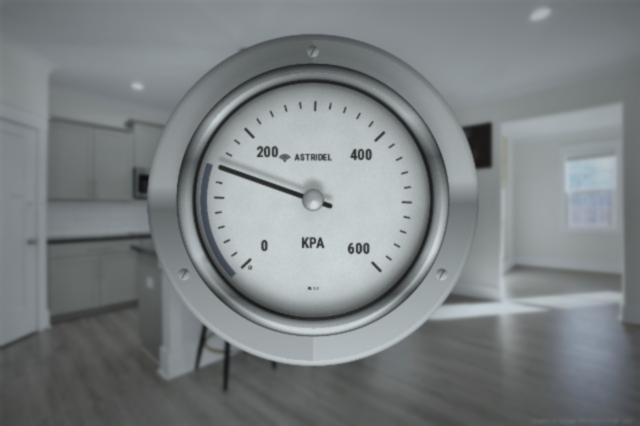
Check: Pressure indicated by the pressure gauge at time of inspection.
140 kPa
